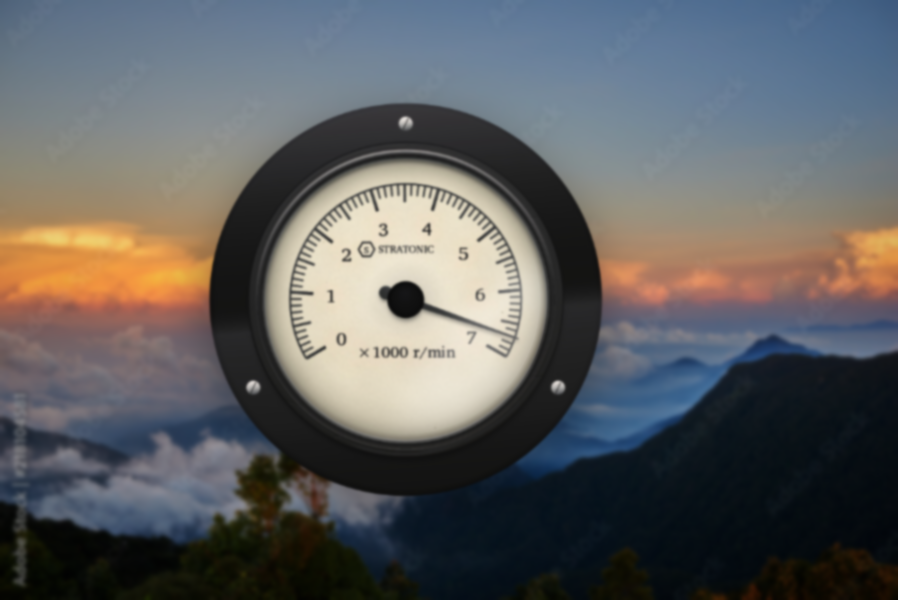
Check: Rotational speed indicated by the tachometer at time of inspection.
6700 rpm
